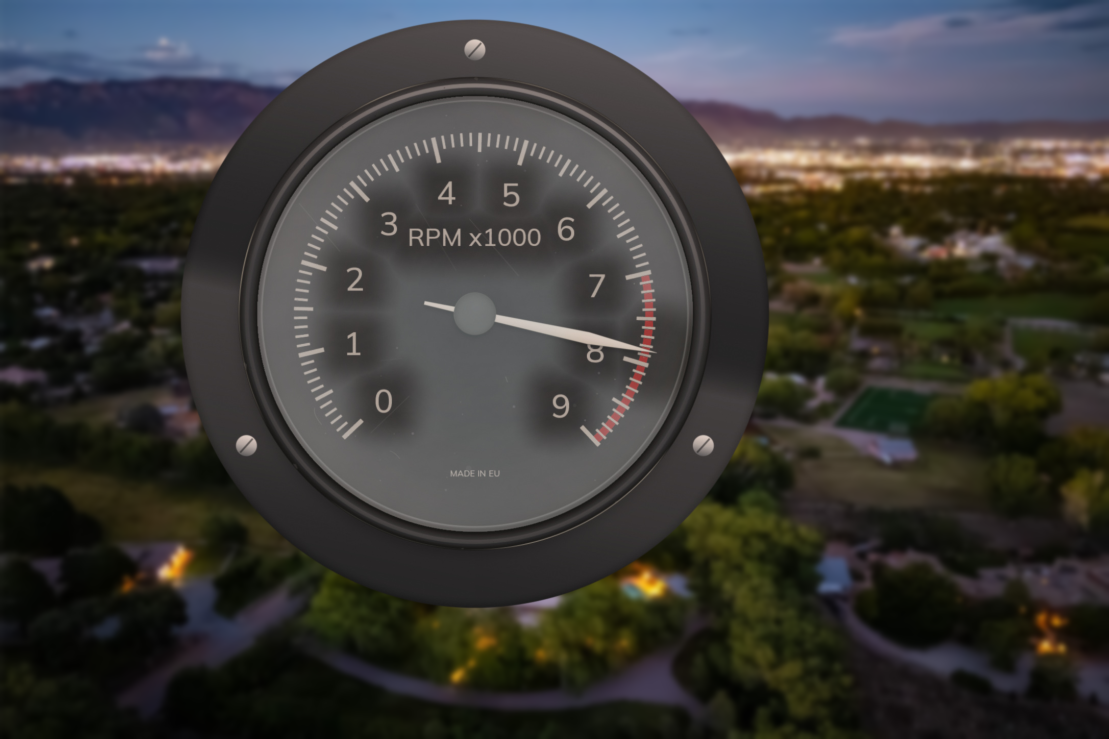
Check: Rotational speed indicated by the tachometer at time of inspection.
7850 rpm
